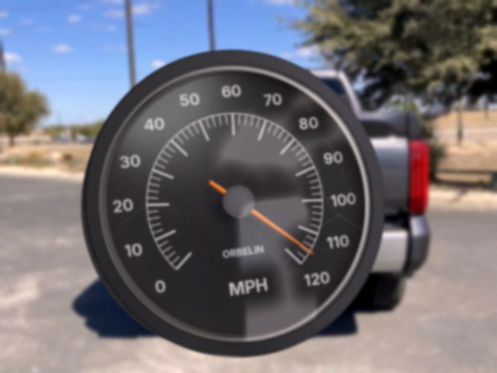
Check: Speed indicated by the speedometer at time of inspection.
116 mph
